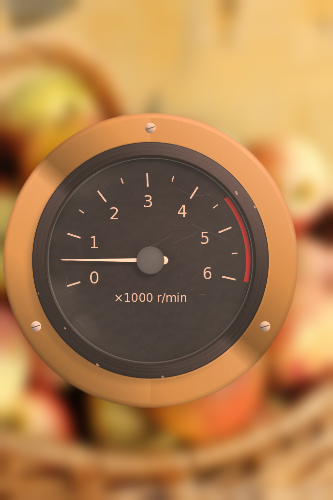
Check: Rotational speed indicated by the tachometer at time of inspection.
500 rpm
